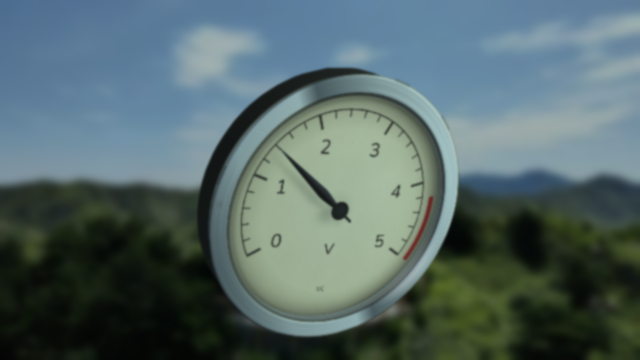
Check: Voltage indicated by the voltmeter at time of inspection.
1.4 V
